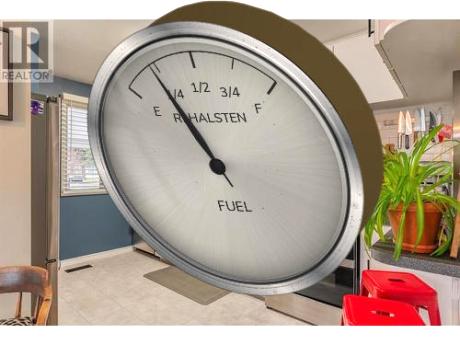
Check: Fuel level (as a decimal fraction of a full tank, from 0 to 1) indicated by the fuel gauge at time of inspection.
0.25
